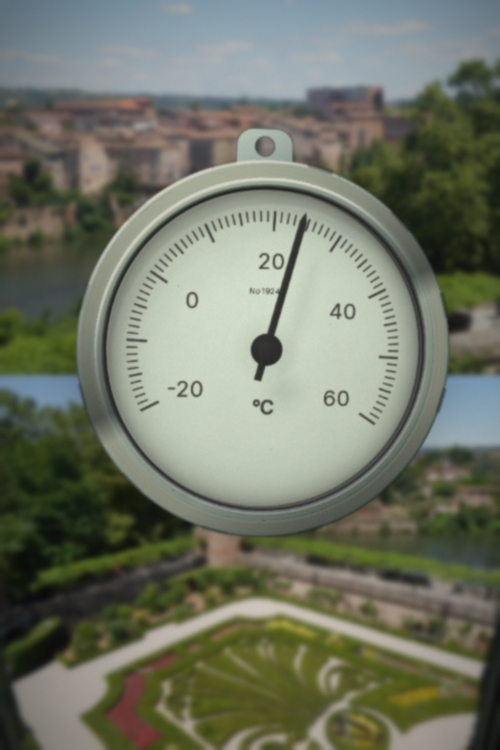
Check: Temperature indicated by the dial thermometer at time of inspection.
24 °C
